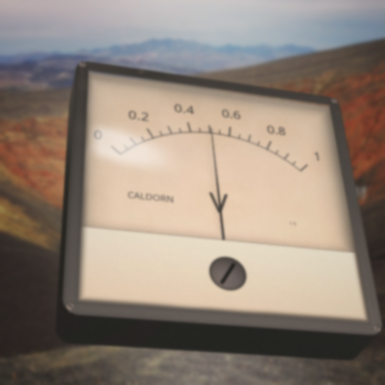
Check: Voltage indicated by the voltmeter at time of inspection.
0.5 V
